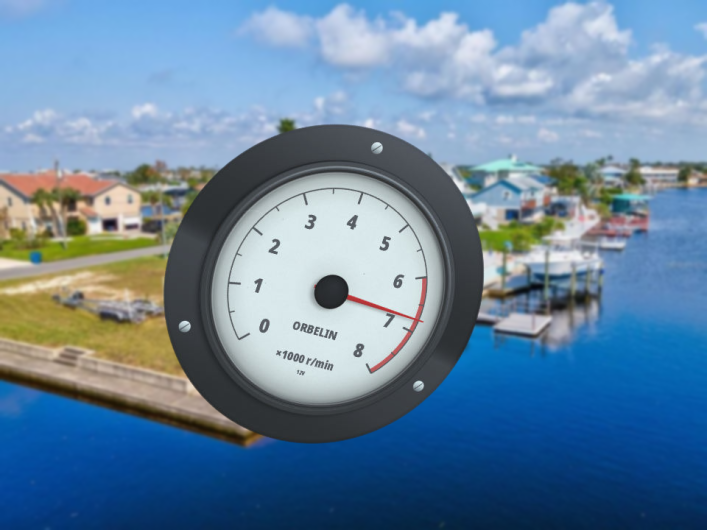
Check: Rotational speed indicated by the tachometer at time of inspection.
6750 rpm
